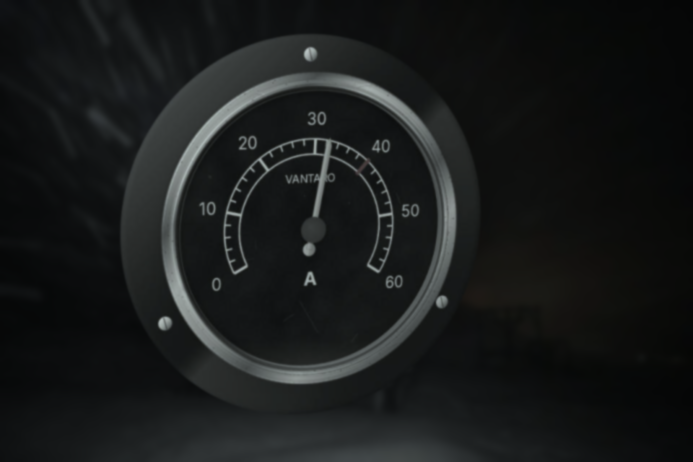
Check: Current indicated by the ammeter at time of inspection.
32 A
